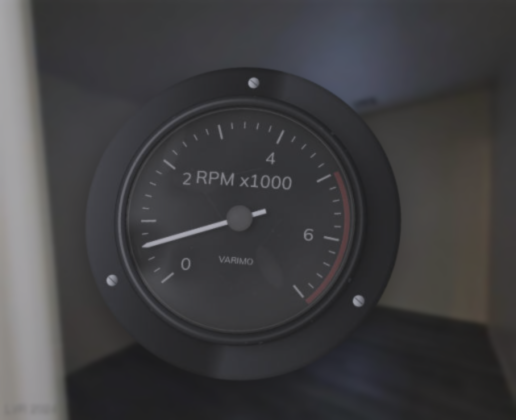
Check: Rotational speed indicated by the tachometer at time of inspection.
600 rpm
